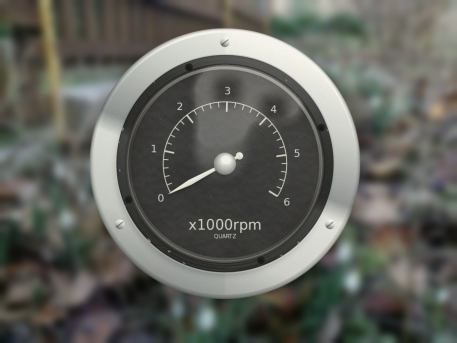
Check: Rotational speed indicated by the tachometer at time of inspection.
0 rpm
